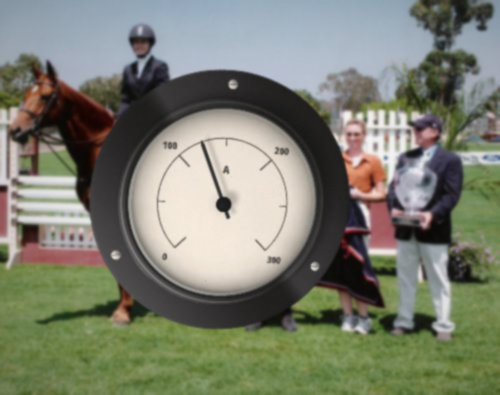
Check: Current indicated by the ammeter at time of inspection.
125 A
